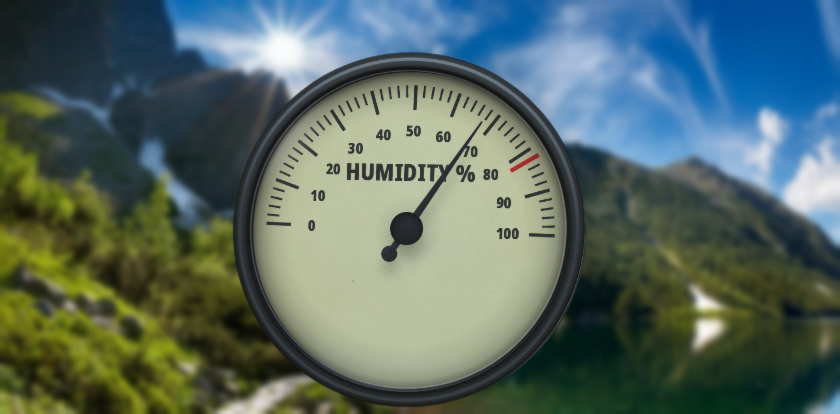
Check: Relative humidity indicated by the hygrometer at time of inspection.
68 %
